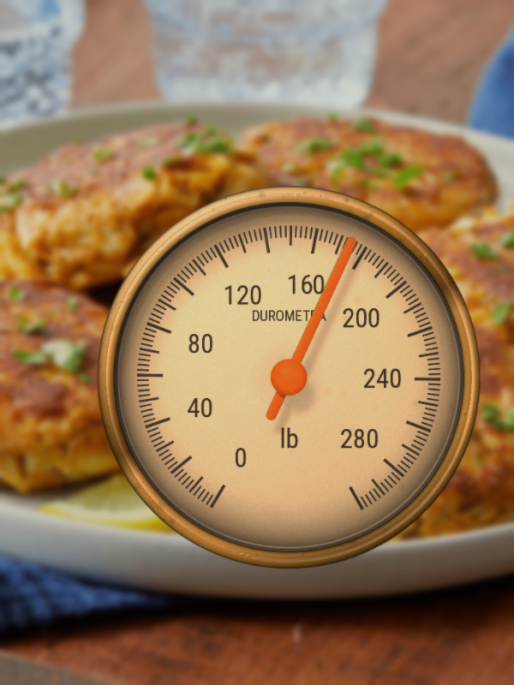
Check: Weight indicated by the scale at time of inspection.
174 lb
